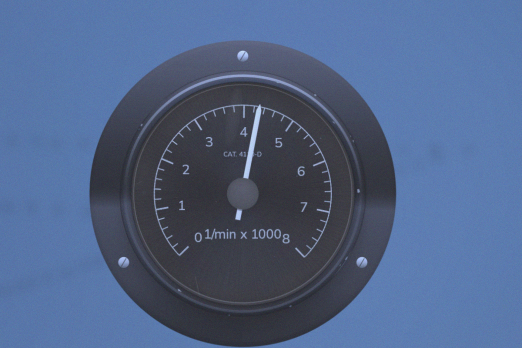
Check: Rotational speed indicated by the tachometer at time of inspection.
4300 rpm
